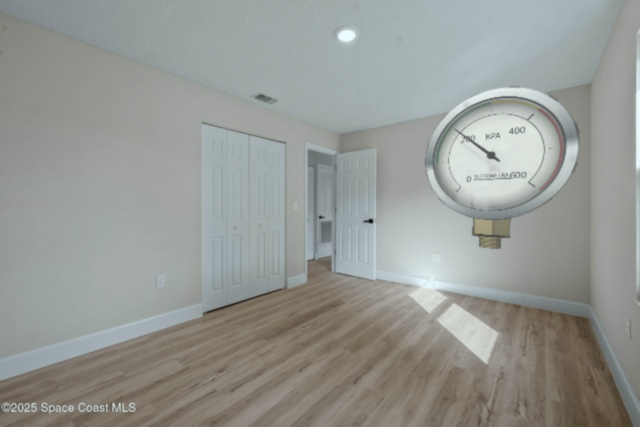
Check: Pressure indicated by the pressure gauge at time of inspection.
200 kPa
